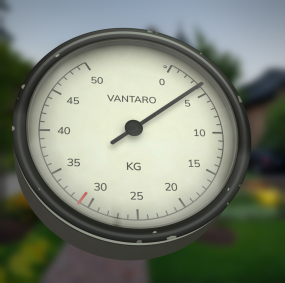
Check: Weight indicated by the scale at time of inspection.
4 kg
